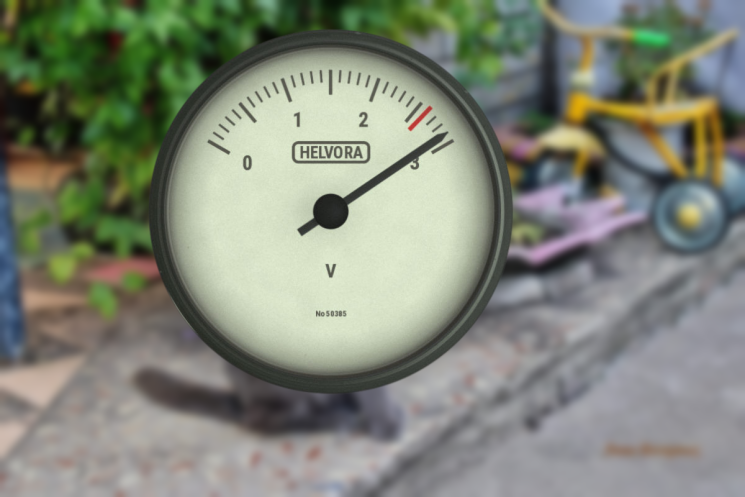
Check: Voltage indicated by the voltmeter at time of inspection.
2.9 V
